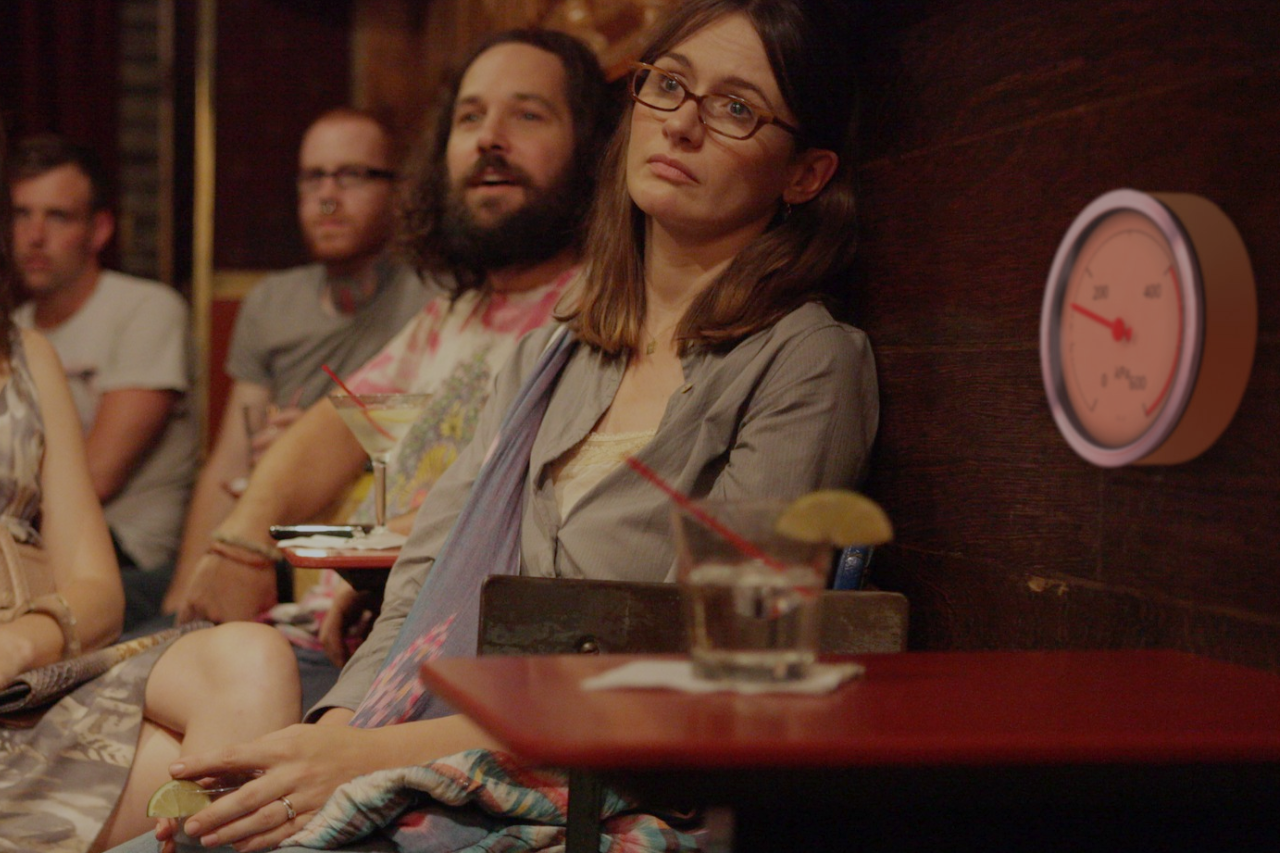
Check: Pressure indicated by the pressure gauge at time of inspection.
150 kPa
